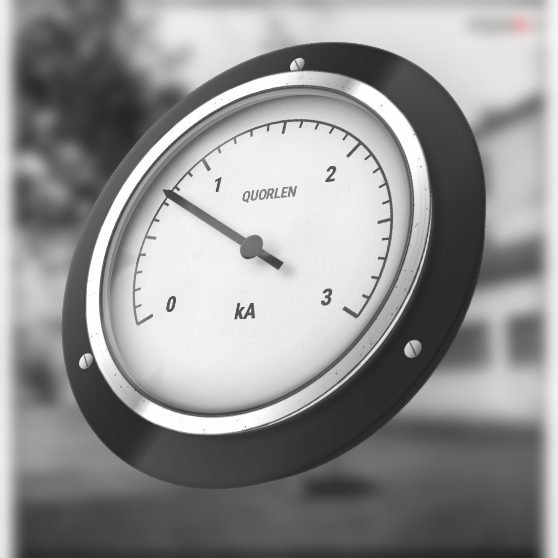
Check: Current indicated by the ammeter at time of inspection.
0.75 kA
